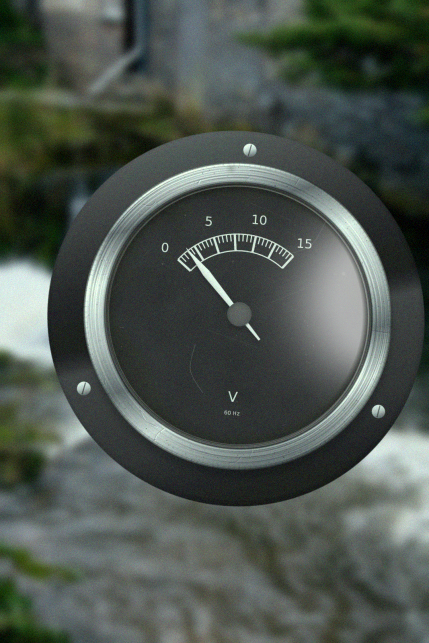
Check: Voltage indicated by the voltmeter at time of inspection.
1.5 V
